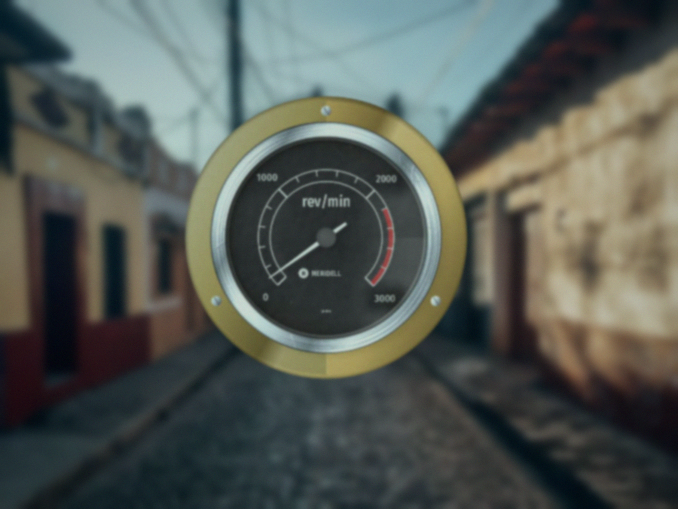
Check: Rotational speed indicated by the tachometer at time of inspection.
100 rpm
